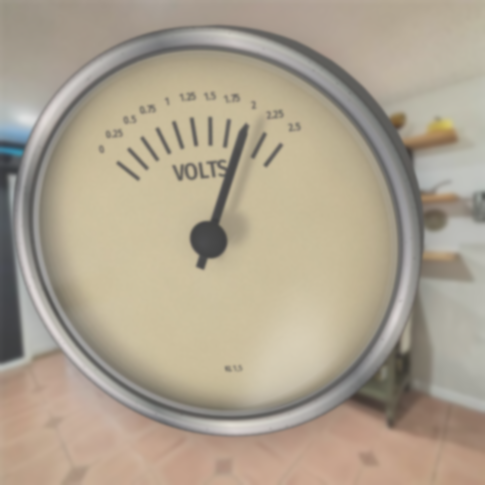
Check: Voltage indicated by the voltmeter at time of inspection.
2 V
